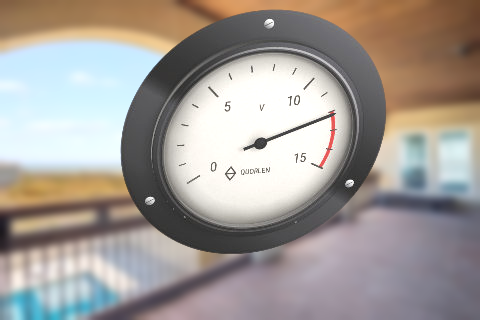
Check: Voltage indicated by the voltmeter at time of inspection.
12 V
